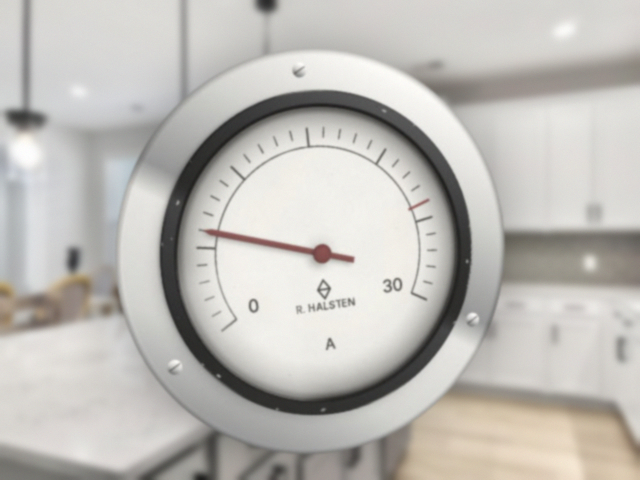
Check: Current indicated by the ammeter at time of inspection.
6 A
